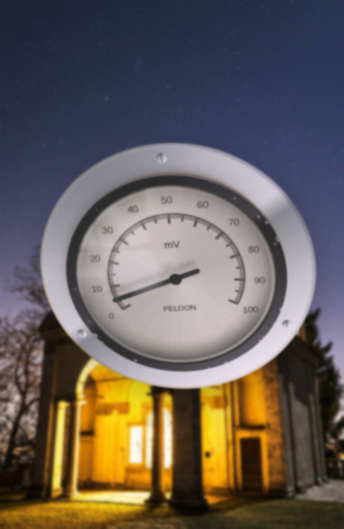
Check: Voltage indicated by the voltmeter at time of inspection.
5 mV
